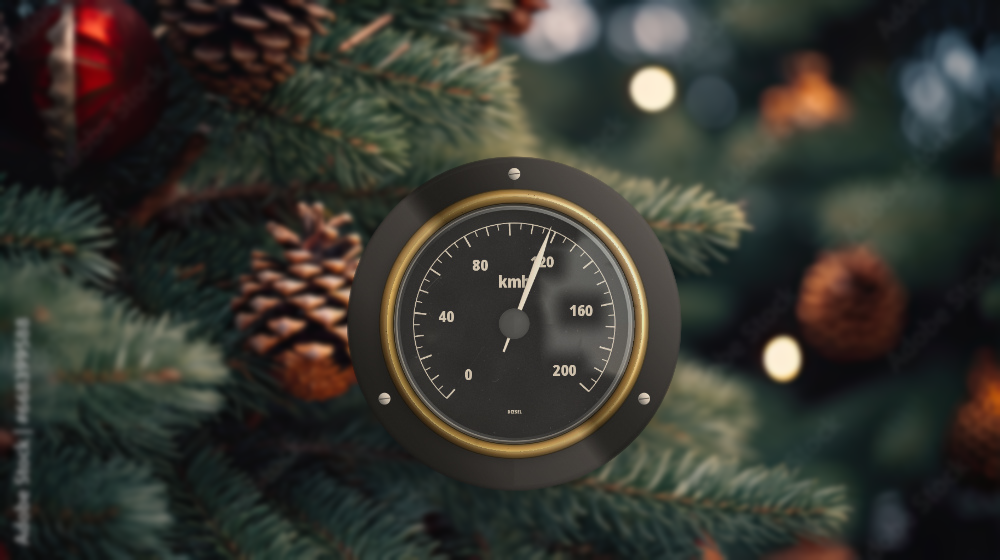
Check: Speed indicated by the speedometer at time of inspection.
117.5 km/h
